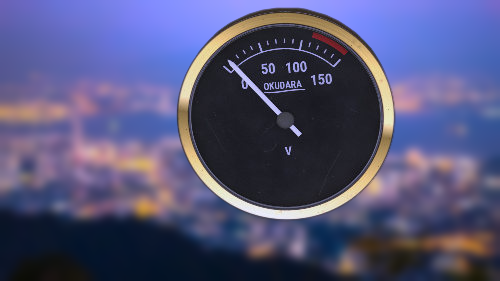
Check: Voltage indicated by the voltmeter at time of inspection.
10 V
